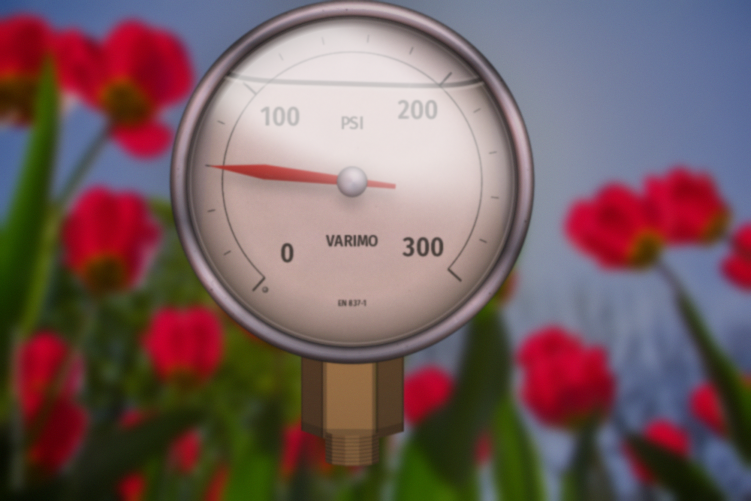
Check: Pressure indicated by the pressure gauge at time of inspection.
60 psi
